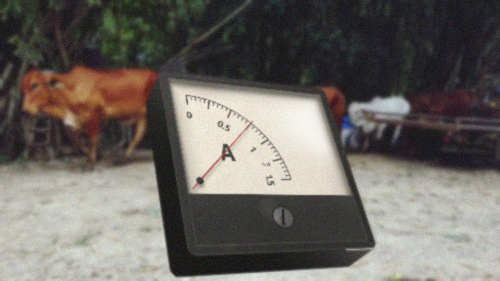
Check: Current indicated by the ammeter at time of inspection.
0.75 A
